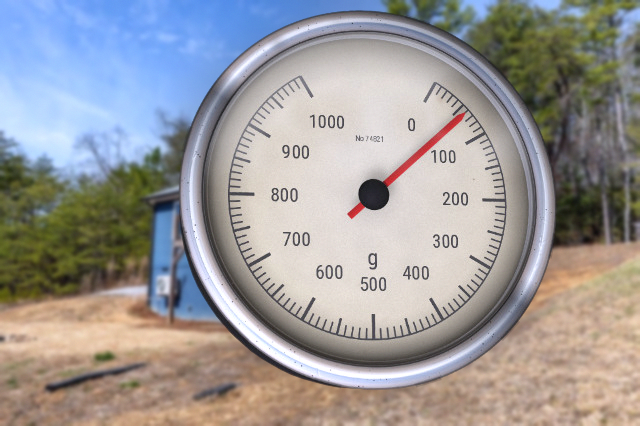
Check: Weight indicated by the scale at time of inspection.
60 g
